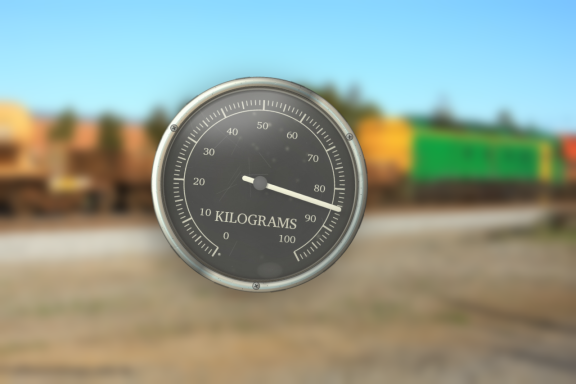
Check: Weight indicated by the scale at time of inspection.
85 kg
